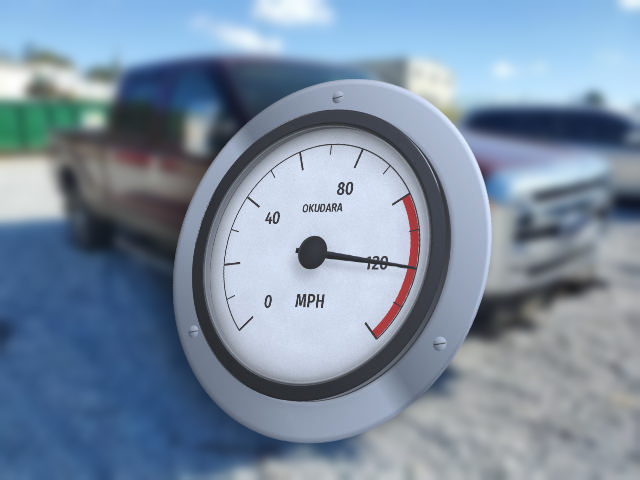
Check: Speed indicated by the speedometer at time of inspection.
120 mph
